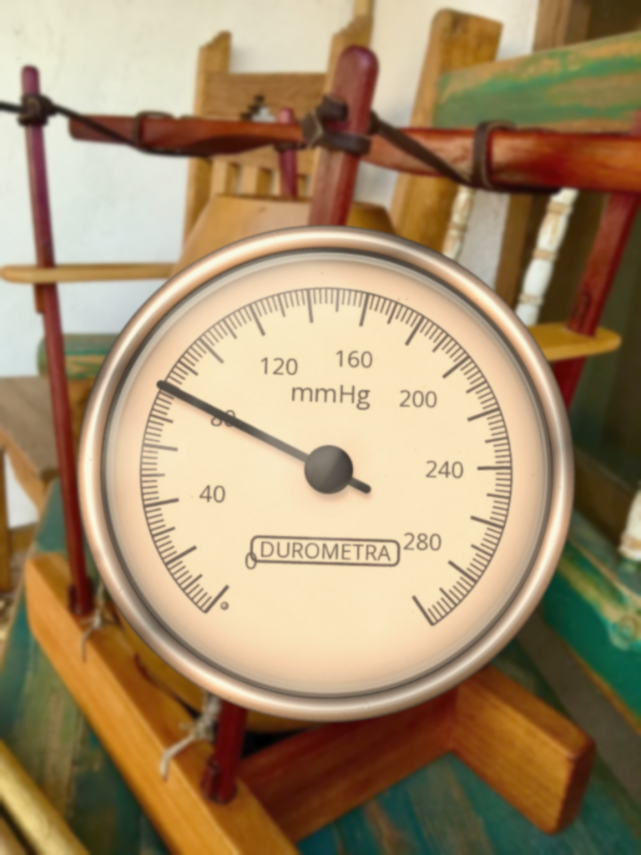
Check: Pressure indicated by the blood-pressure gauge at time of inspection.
80 mmHg
